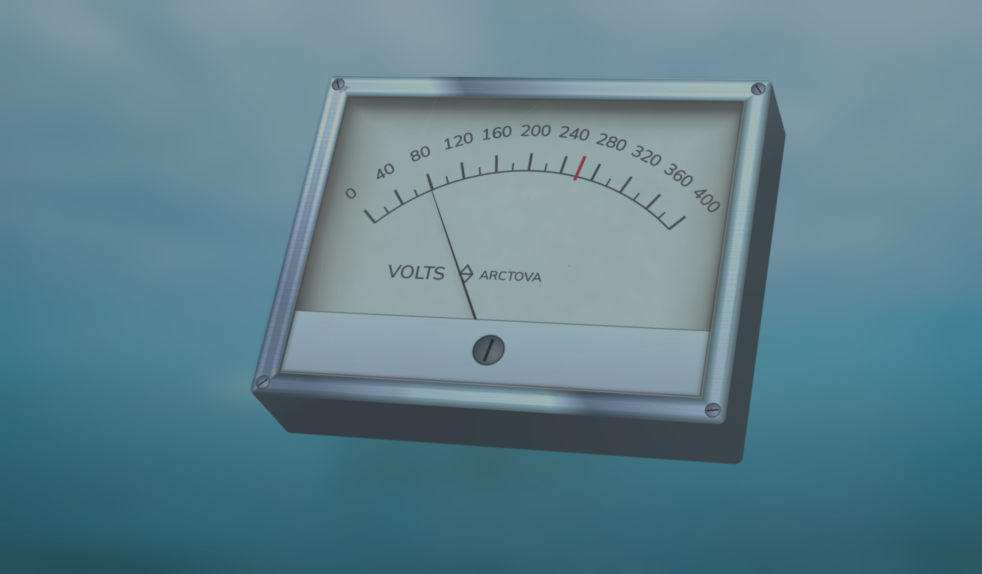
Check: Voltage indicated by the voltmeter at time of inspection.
80 V
